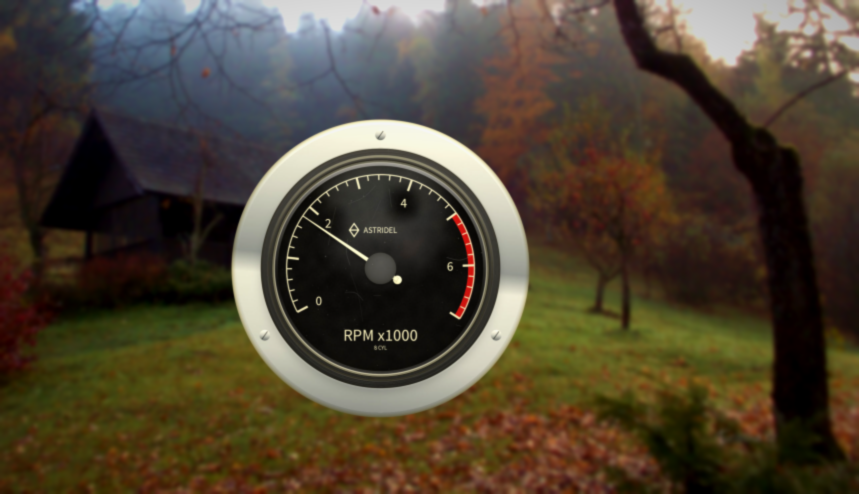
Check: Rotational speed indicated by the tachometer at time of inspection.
1800 rpm
